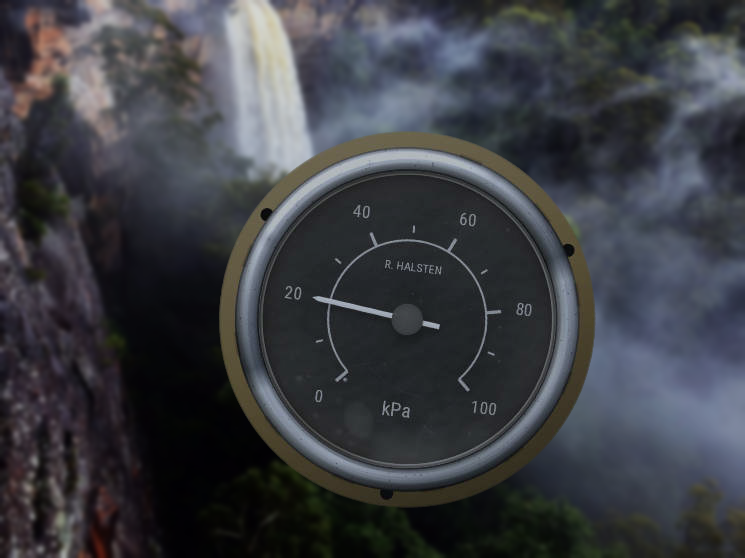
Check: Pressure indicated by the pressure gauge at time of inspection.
20 kPa
